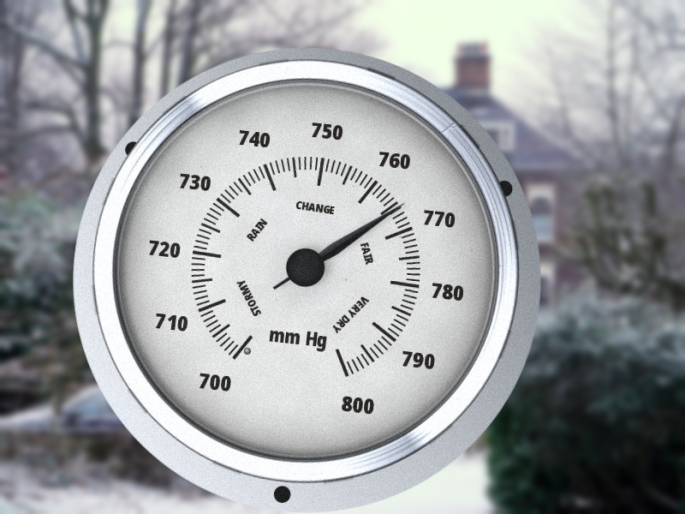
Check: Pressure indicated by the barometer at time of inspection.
766 mmHg
